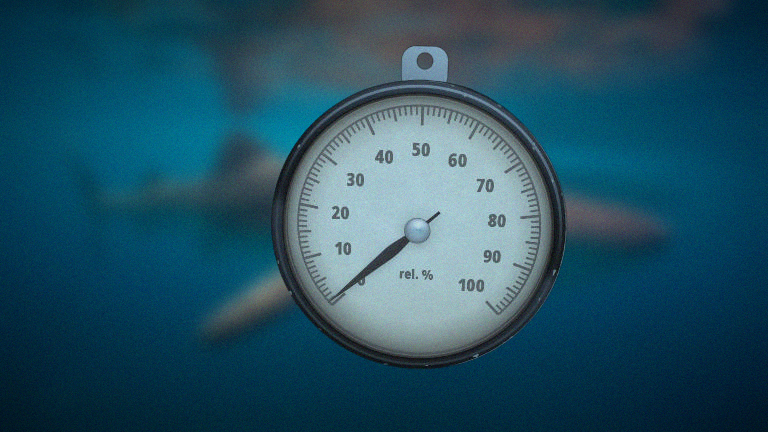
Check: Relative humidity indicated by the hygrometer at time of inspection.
1 %
